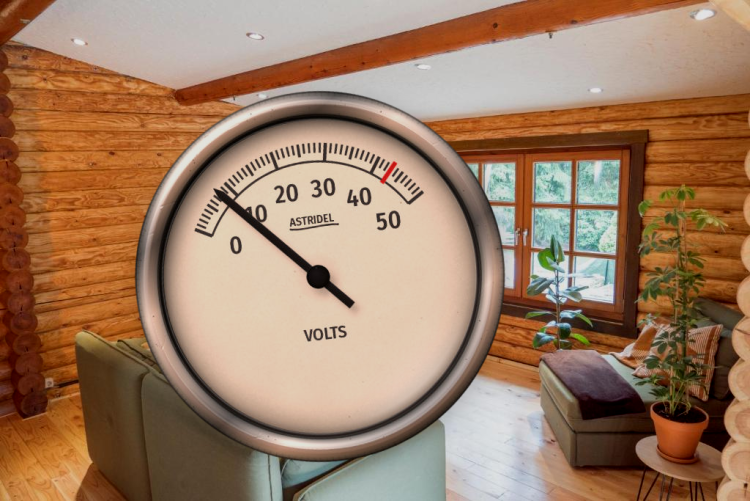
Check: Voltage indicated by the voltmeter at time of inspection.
8 V
